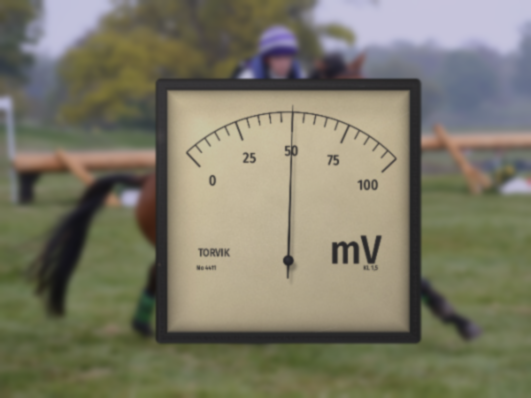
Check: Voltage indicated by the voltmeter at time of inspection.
50 mV
